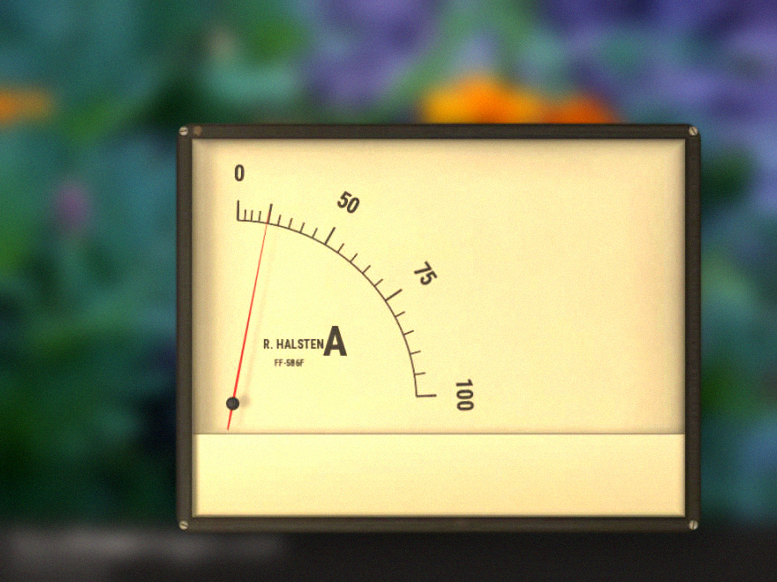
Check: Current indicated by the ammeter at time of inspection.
25 A
